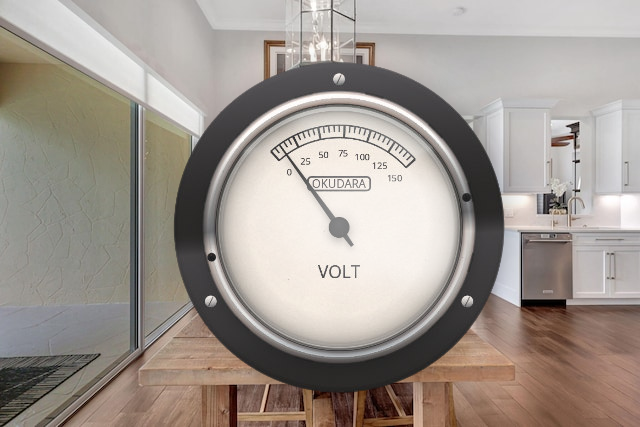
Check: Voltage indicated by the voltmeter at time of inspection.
10 V
